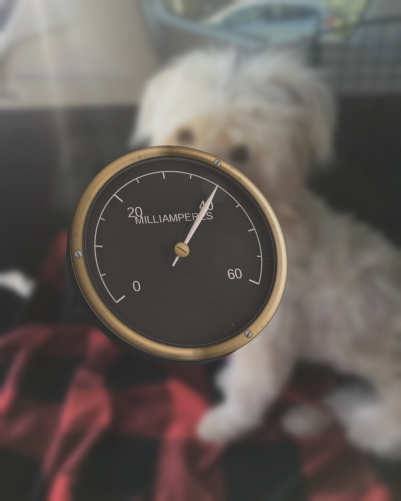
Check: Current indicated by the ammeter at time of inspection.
40 mA
